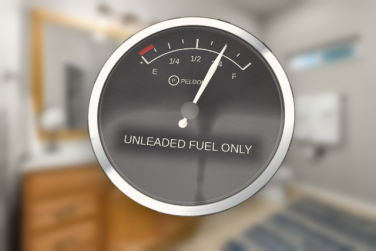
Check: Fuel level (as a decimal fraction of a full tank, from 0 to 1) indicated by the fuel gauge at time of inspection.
0.75
